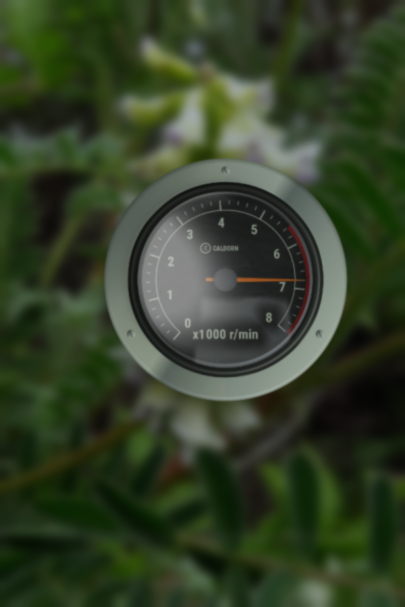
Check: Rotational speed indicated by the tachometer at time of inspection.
6800 rpm
